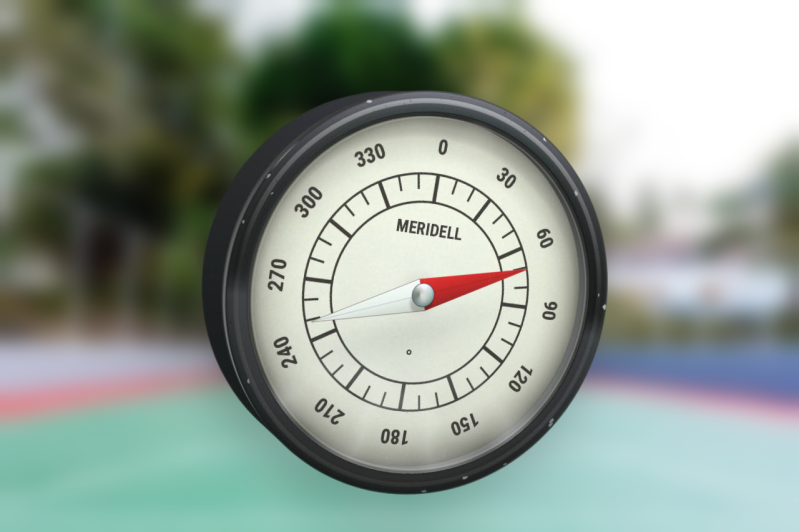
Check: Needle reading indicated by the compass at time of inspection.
70 °
